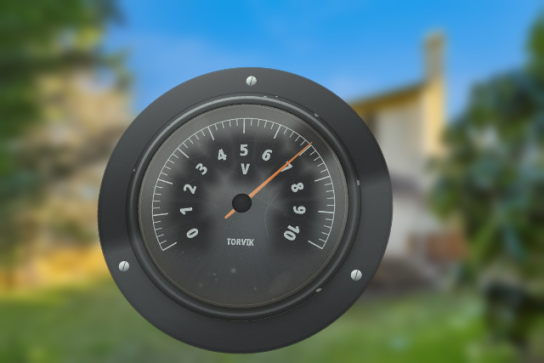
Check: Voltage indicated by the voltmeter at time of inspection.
7 V
